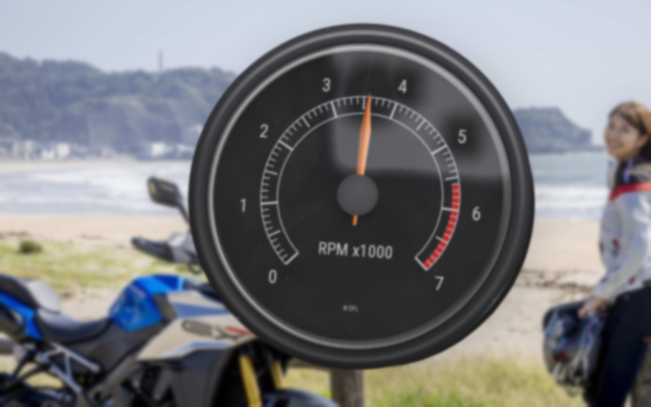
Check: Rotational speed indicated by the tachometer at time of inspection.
3600 rpm
